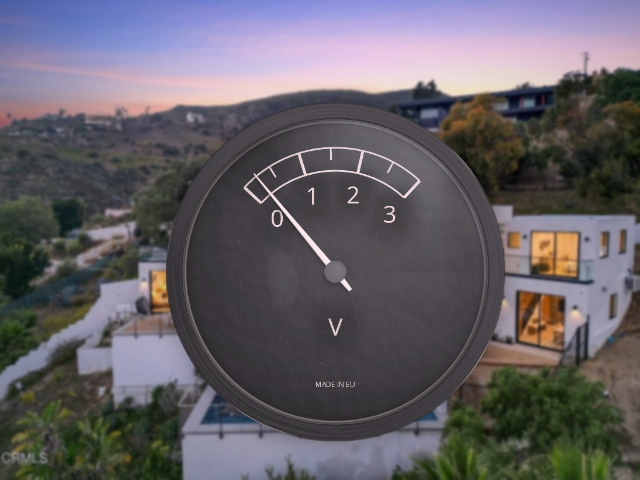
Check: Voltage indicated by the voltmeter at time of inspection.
0.25 V
